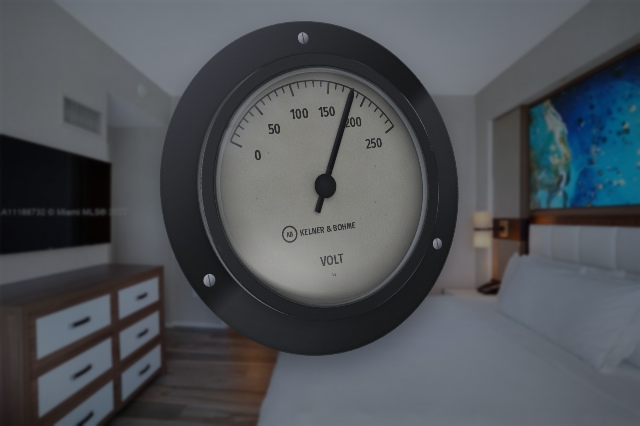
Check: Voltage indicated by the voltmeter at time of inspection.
180 V
